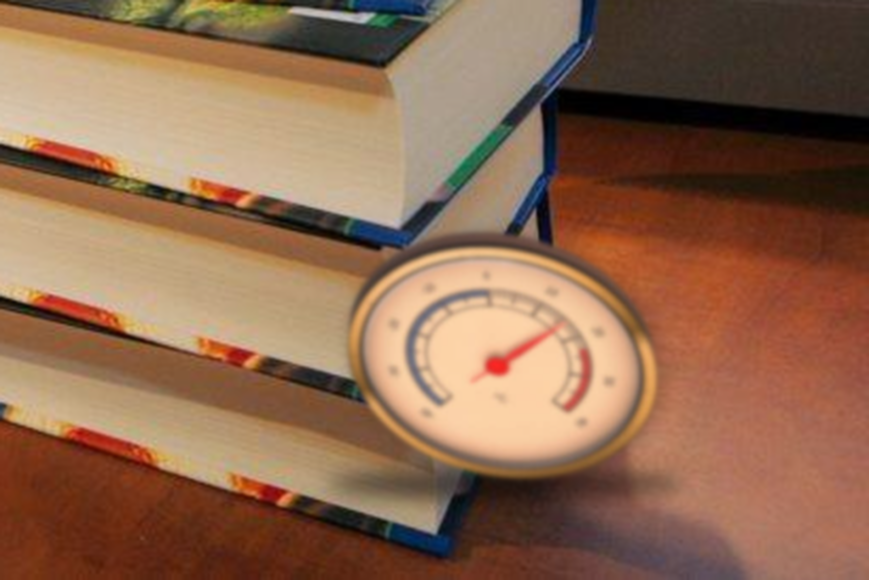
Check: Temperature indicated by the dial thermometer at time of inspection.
15 °C
